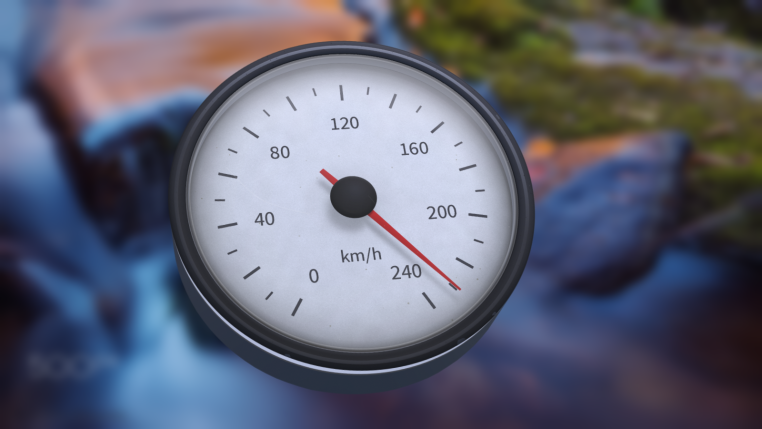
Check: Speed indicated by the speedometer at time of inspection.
230 km/h
